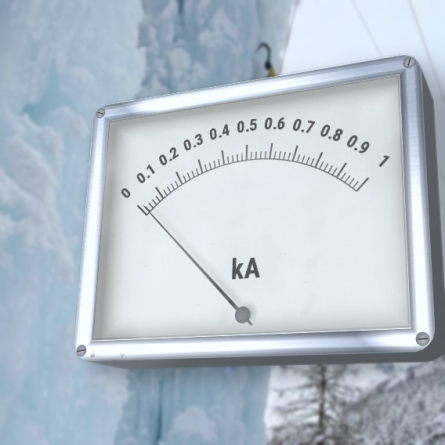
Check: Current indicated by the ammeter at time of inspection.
0.02 kA
